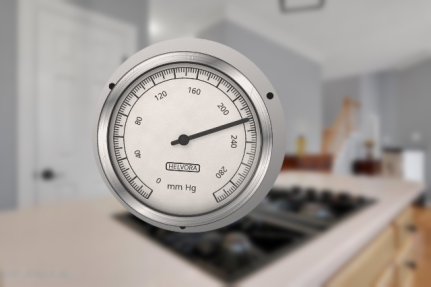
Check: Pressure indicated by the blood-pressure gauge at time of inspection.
220 mmHg
